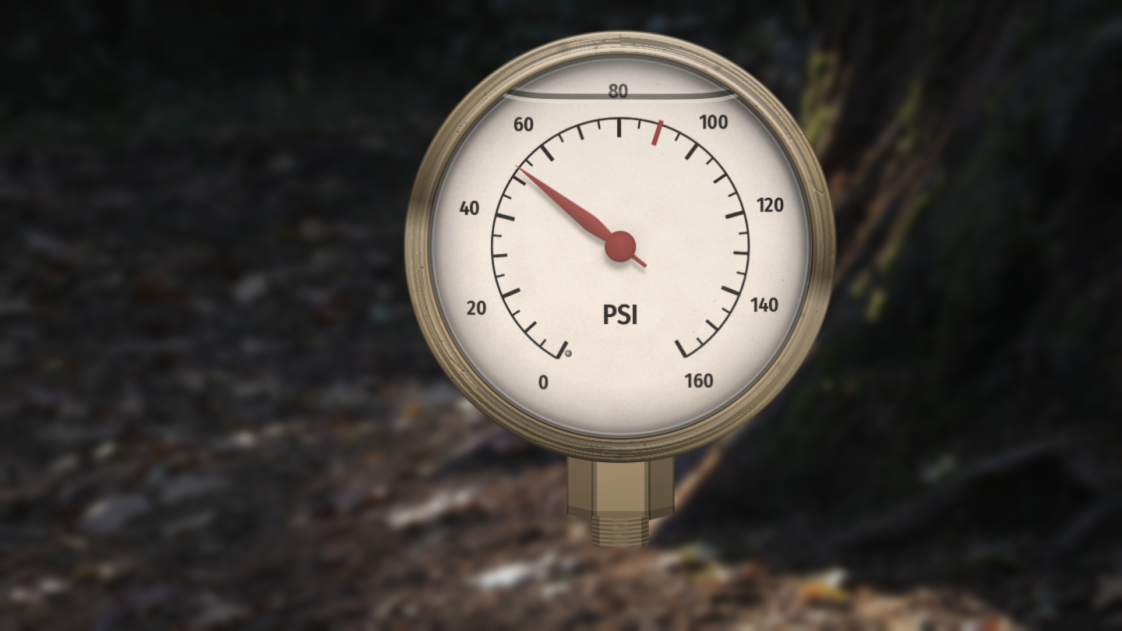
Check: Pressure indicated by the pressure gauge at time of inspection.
52.5 psi
